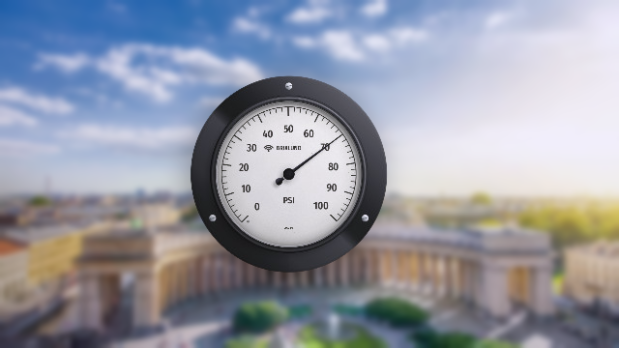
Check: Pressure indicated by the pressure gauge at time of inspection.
70 psi
